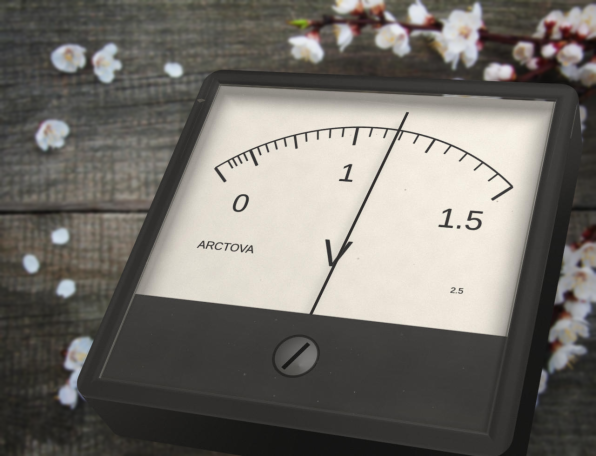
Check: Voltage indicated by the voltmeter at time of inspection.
1.15 V
